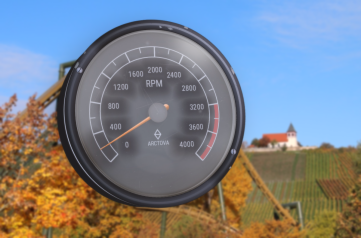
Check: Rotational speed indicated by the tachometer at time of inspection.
200 rpm
